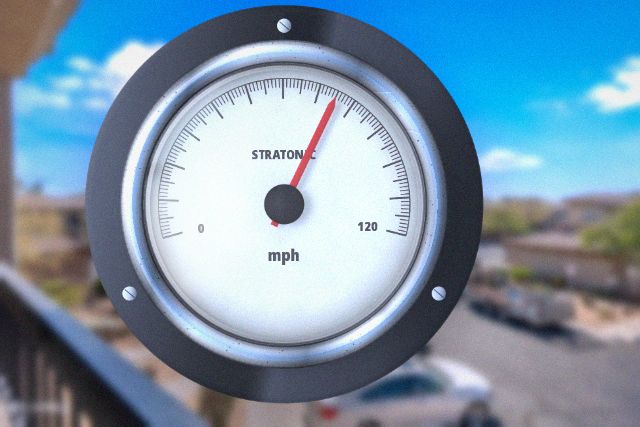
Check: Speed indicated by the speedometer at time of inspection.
75 mph
